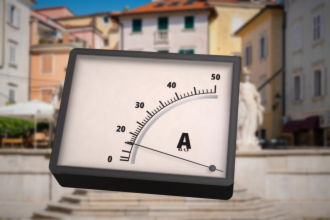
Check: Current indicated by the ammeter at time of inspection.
15 A
